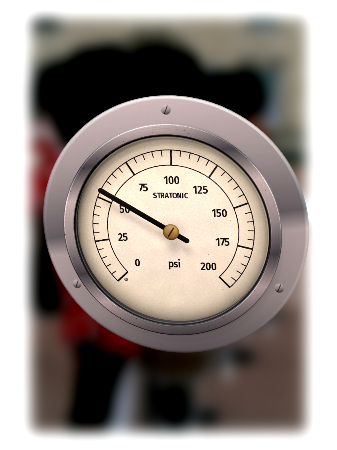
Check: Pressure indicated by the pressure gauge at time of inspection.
55 psi
